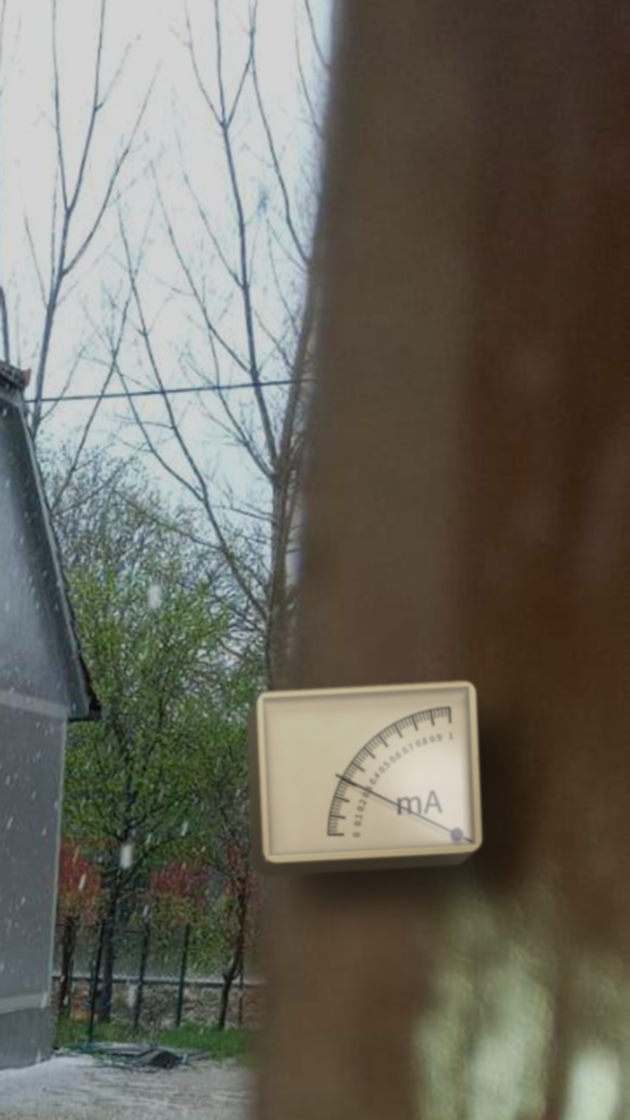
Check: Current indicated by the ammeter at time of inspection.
0.3 mA
